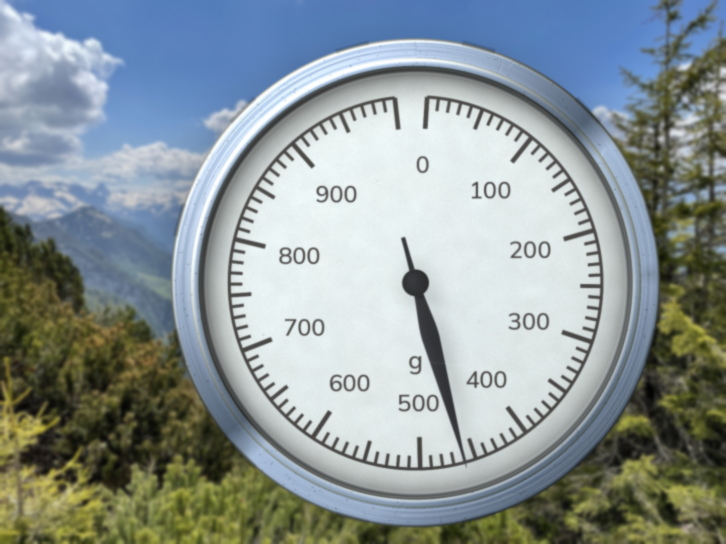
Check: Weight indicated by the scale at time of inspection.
460 g
